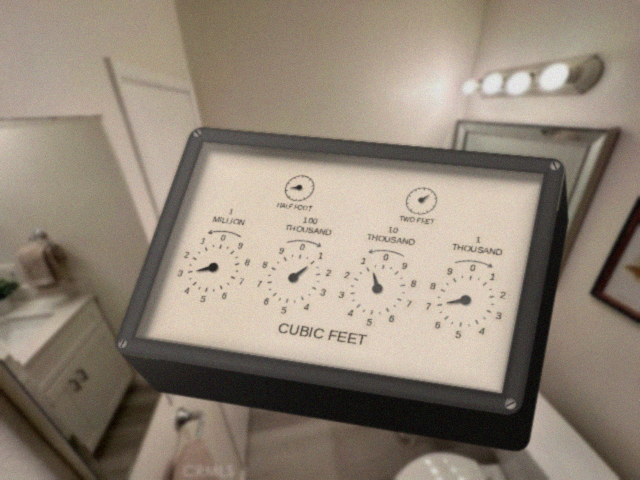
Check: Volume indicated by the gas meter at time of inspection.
310700 ft³
